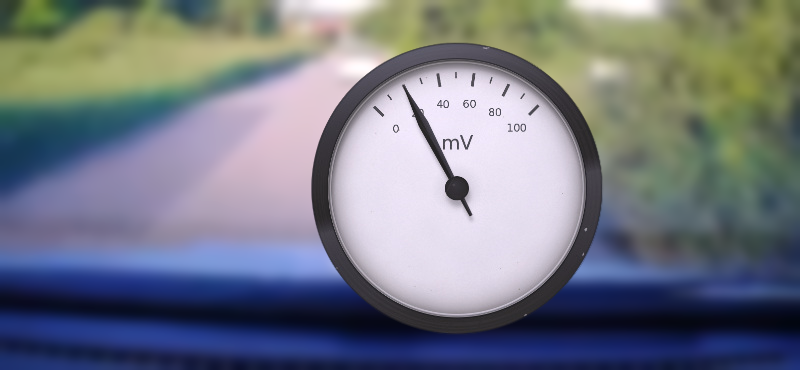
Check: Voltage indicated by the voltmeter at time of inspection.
20 mV
